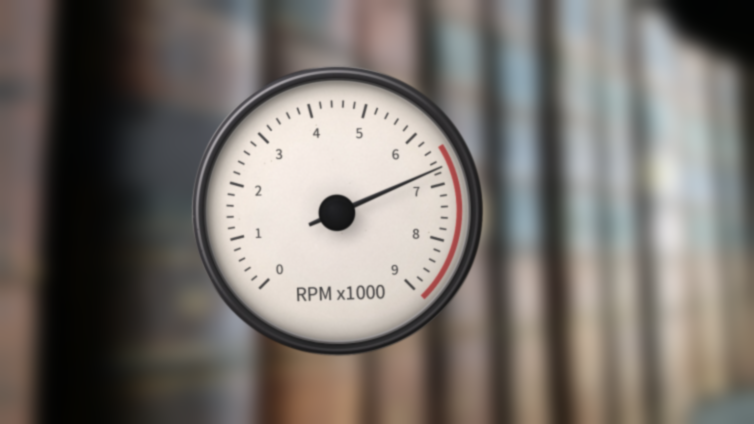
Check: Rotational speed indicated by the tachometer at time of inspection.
6700 rpm
